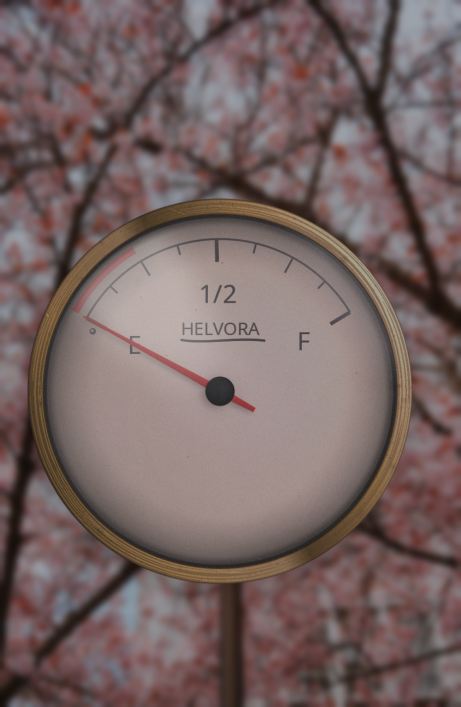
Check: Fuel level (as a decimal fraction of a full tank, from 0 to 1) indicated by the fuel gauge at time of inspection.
0
